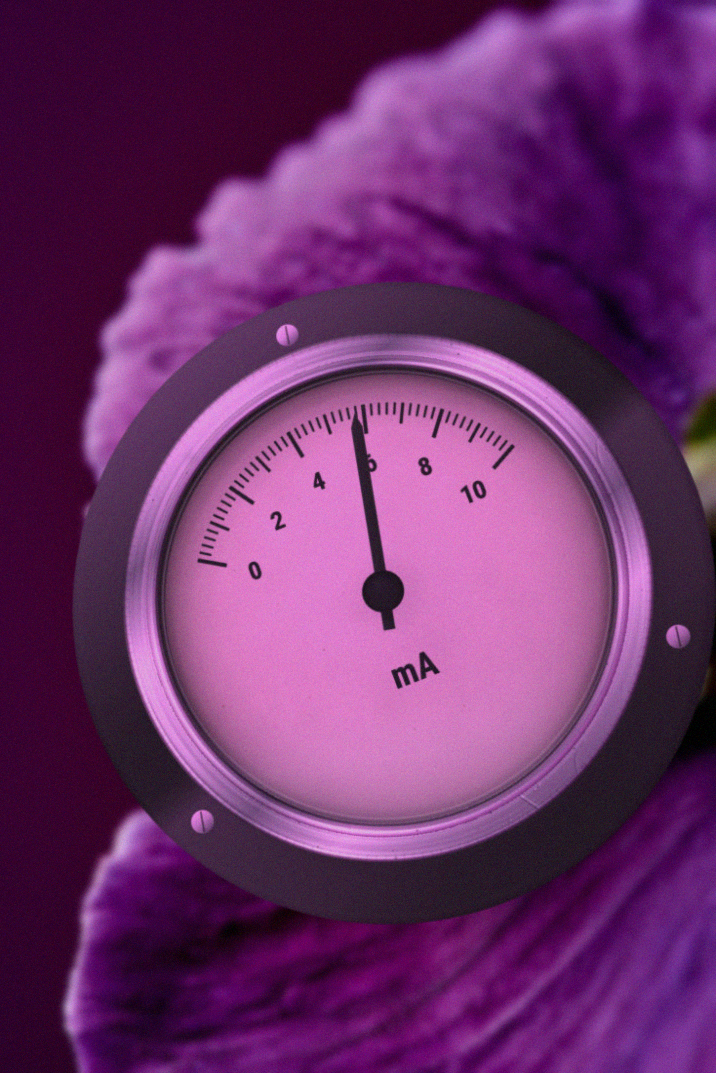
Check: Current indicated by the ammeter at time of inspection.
5.8 mA
